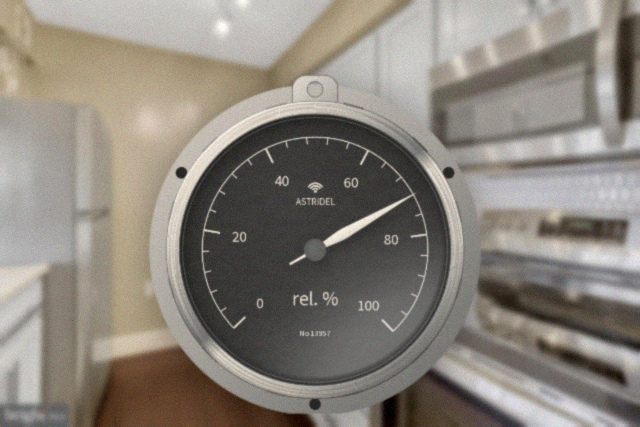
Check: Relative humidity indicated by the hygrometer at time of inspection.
72 %
